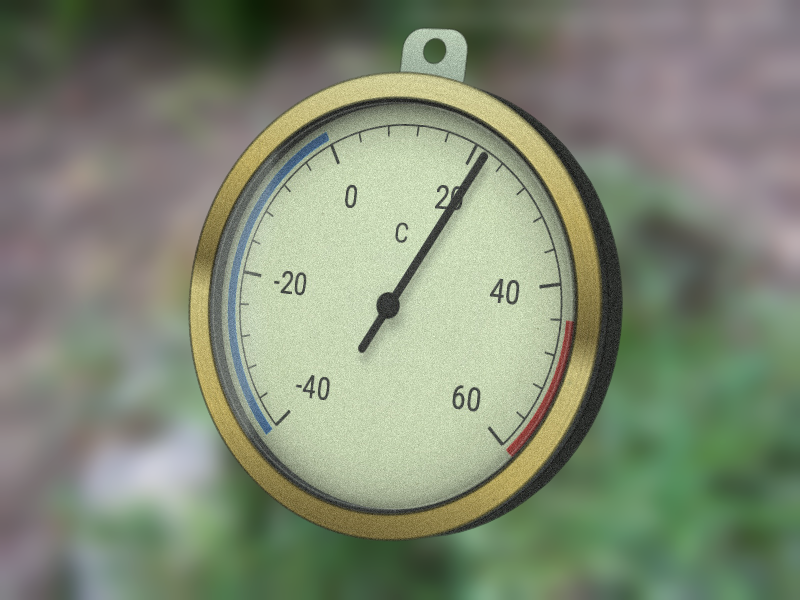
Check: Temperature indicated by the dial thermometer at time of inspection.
22 °C
